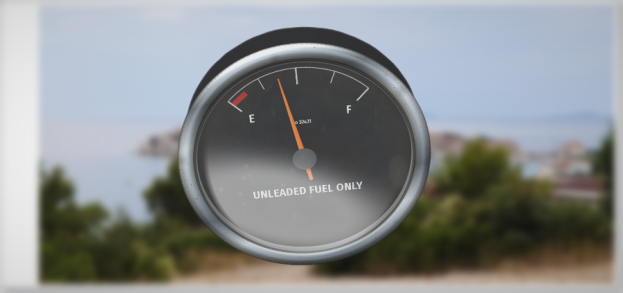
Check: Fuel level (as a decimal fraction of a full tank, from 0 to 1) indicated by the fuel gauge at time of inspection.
0.375
